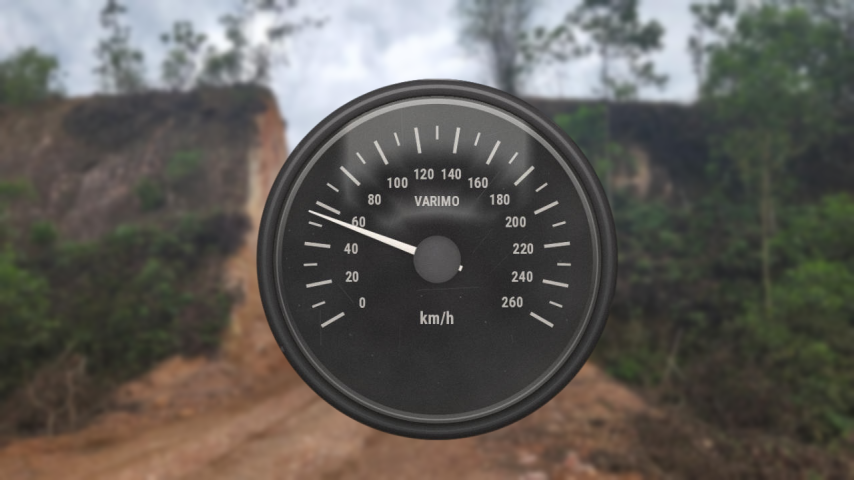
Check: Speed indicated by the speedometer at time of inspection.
55 km/h
